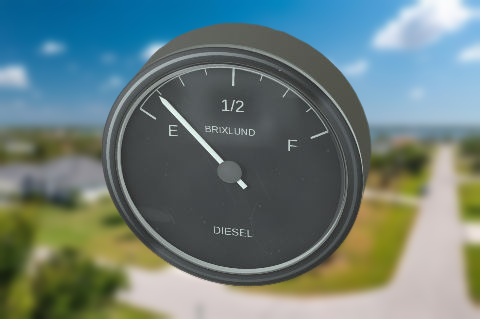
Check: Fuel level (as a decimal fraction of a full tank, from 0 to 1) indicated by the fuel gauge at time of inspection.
0.125
